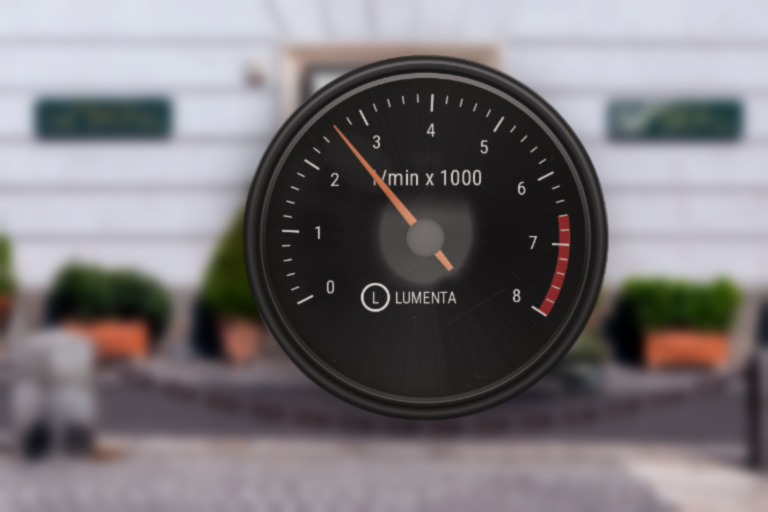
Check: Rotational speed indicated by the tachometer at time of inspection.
2600 rpm
